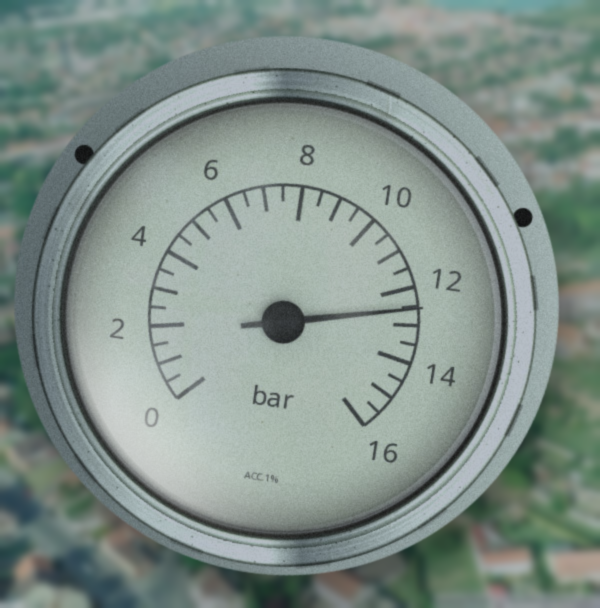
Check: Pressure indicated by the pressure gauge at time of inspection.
12.5 bar
